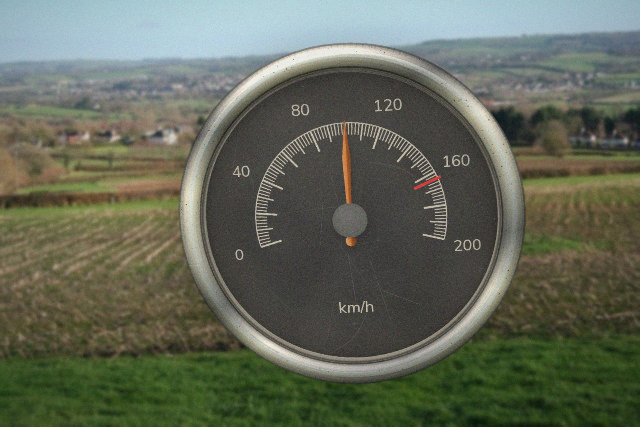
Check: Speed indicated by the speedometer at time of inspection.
100 km/h
